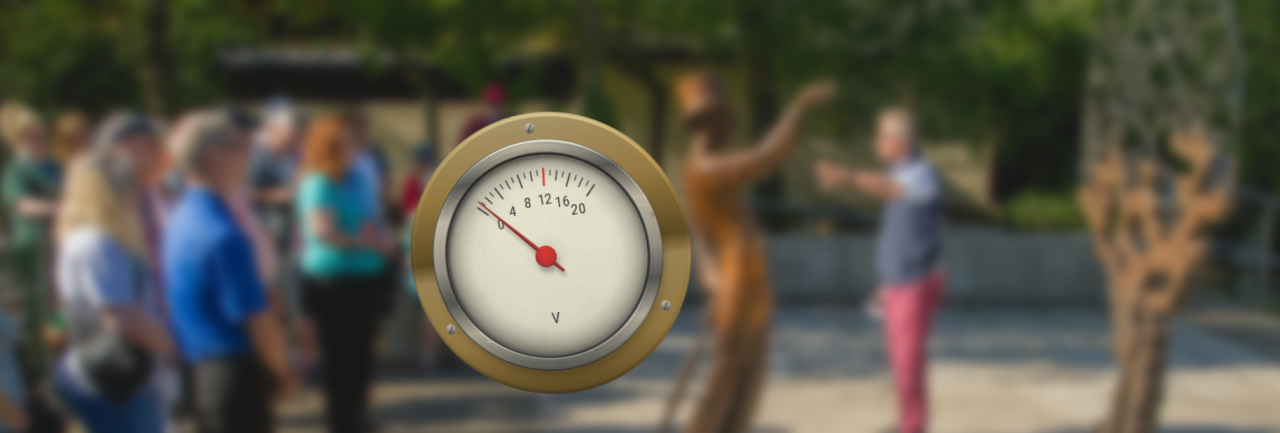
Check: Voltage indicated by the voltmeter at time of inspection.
1 V
